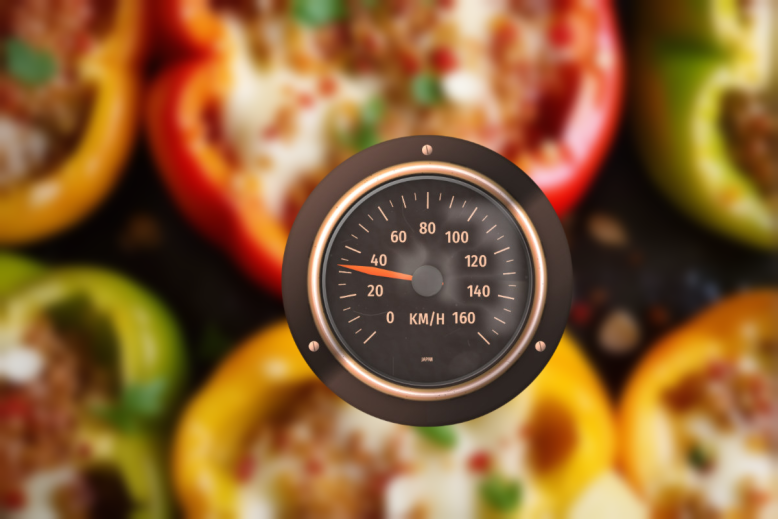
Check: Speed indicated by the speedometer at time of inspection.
32.5 km/h
